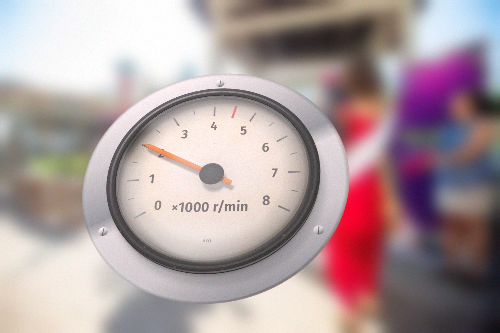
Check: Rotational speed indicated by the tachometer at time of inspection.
2000 rpm
